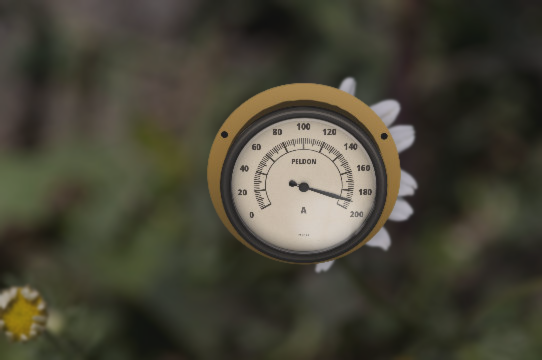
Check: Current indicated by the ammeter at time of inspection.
190 A
